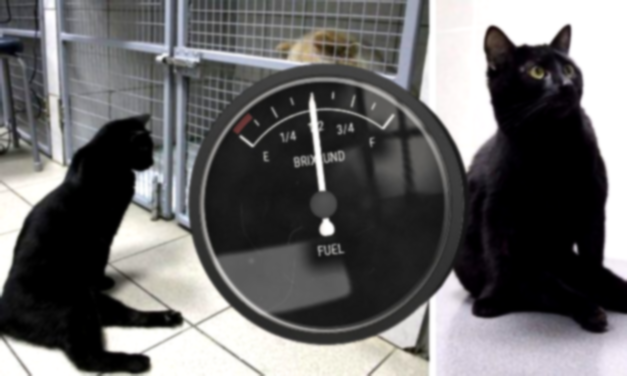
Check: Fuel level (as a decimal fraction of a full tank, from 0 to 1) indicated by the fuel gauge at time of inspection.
0.5
